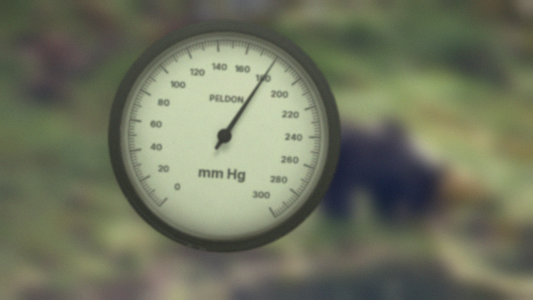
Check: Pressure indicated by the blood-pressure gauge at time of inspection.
180 mmHg
